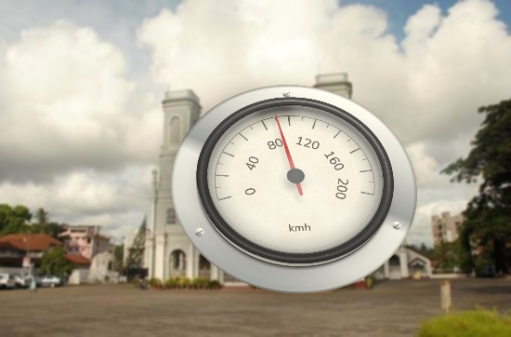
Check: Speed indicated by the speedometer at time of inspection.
90 km/h
